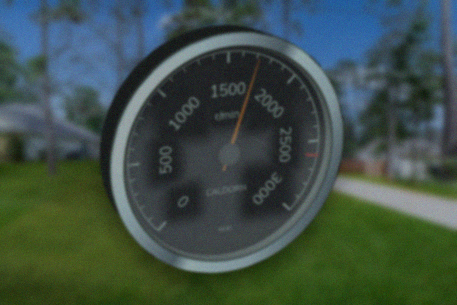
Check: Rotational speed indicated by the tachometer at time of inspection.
1700 rpm
